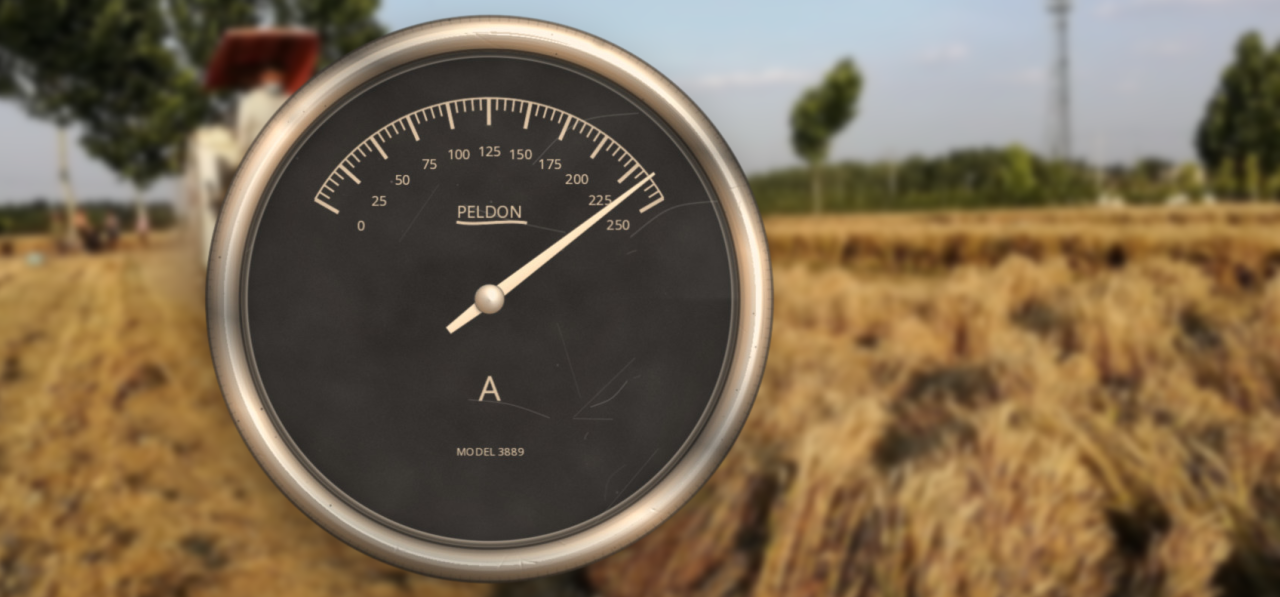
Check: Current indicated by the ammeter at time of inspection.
235 A
